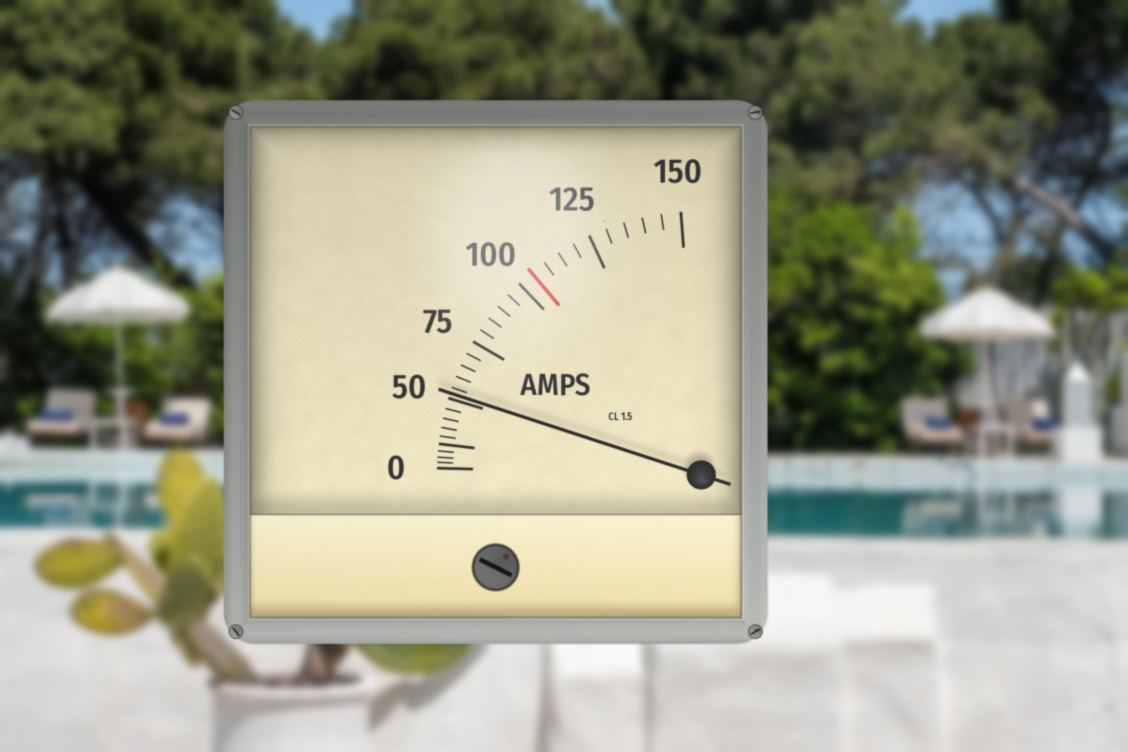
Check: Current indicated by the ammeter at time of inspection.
52.5 A
